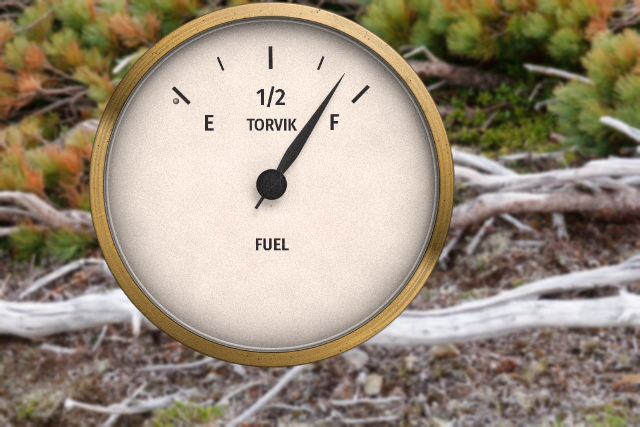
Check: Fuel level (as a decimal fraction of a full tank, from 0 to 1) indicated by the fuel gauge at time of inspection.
0.875
